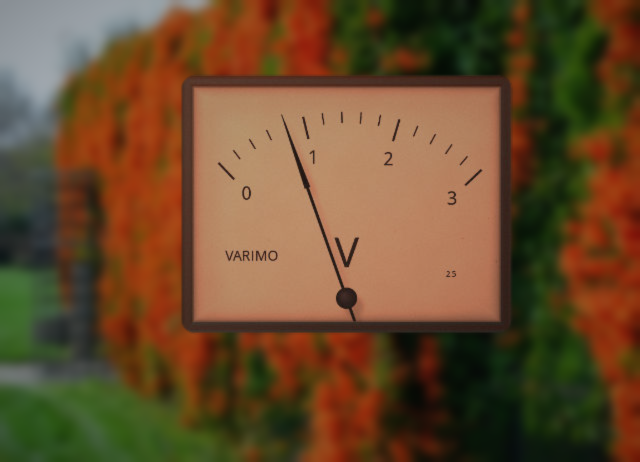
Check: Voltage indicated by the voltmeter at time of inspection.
0.8 V
